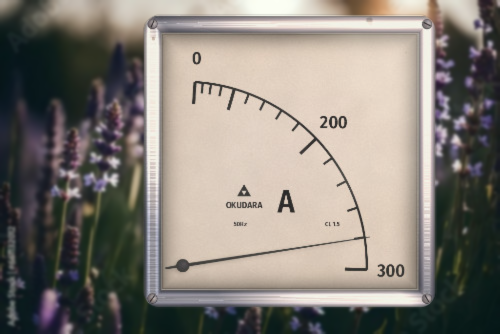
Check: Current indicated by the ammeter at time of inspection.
280 A
